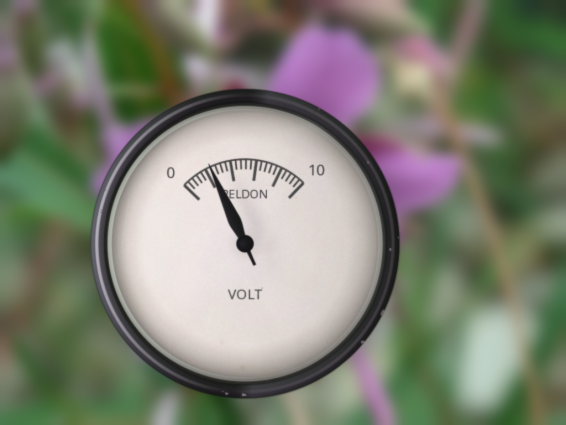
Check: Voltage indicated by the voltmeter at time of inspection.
2.4 V
